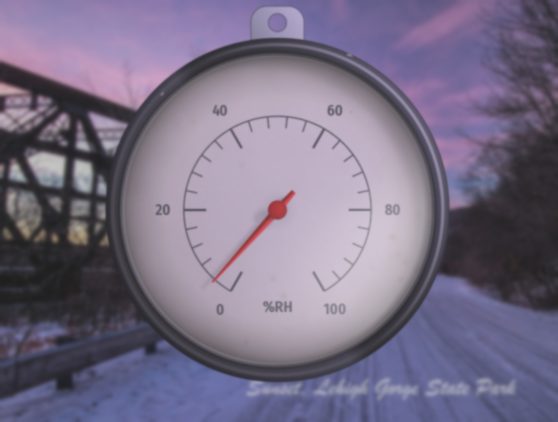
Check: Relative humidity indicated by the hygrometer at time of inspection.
4 %
